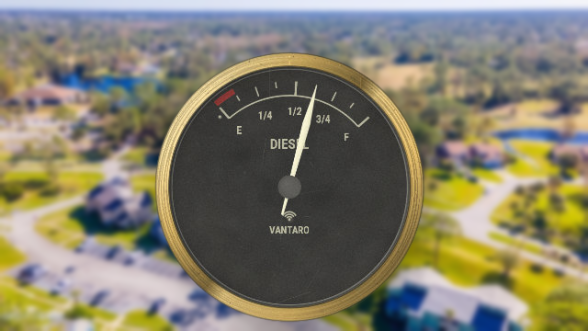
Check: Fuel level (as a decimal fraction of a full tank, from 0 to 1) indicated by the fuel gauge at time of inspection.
0.625
